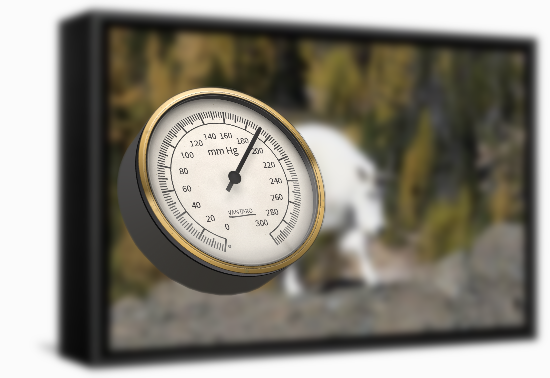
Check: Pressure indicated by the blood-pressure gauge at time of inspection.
190 mmHg
